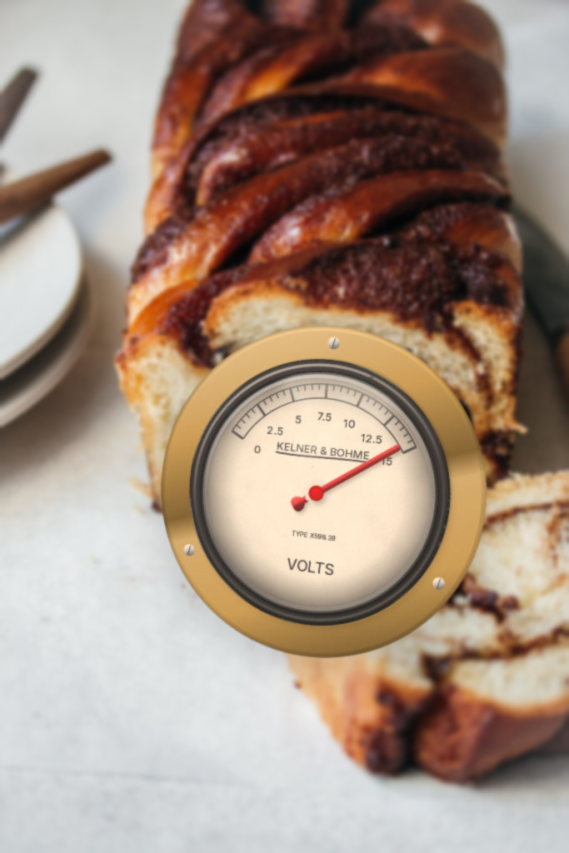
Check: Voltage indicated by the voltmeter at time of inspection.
14.5 V
